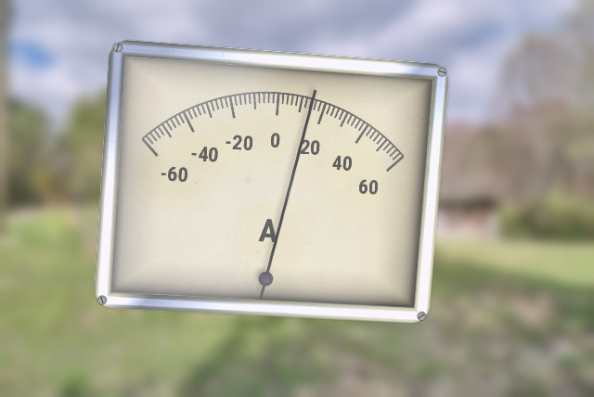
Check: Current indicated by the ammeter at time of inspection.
14 A
